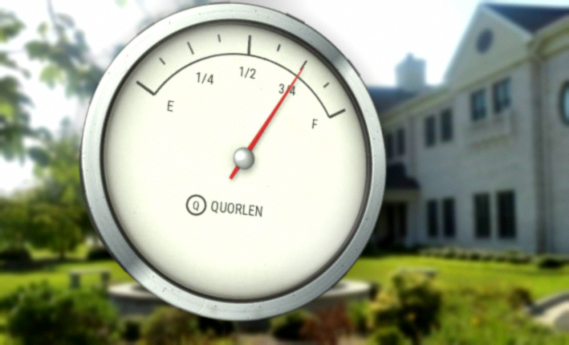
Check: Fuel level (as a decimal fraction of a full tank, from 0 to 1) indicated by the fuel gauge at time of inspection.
0.75
